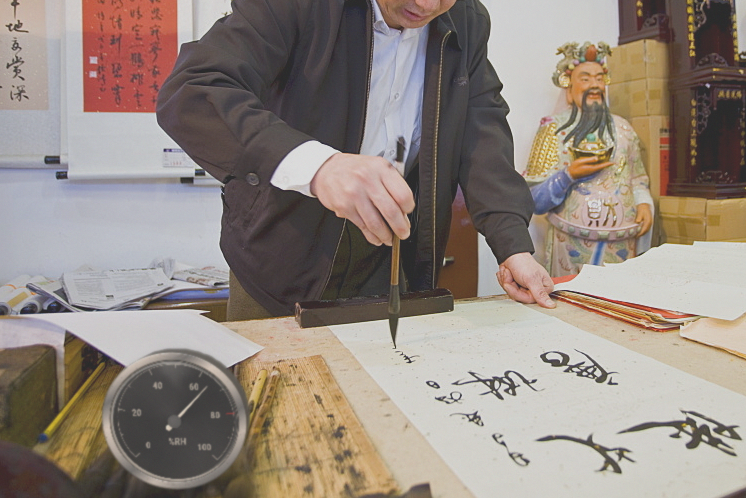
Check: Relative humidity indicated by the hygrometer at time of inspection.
65 %
